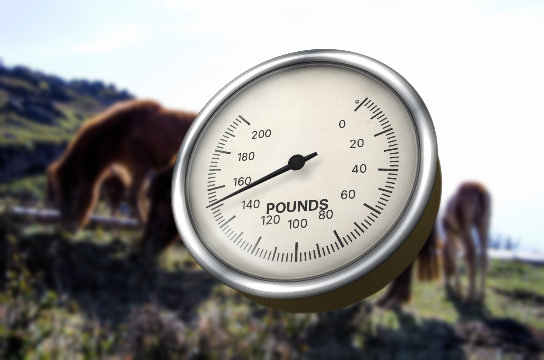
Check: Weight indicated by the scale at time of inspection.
150 lb
